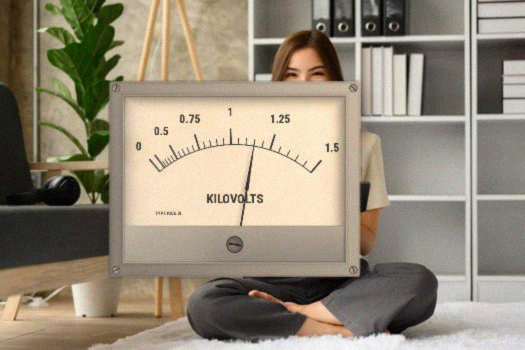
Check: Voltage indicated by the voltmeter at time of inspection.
1.15 kV
